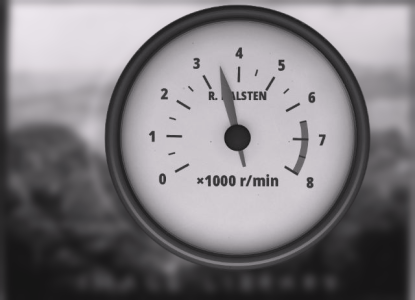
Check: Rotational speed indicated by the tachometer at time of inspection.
3500 rpm
